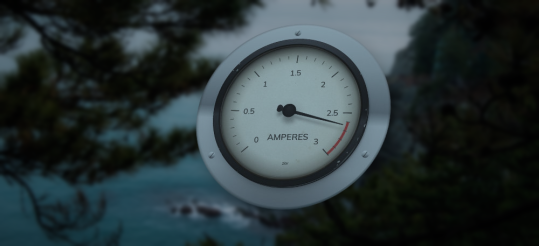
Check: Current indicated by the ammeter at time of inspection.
2.65 A
